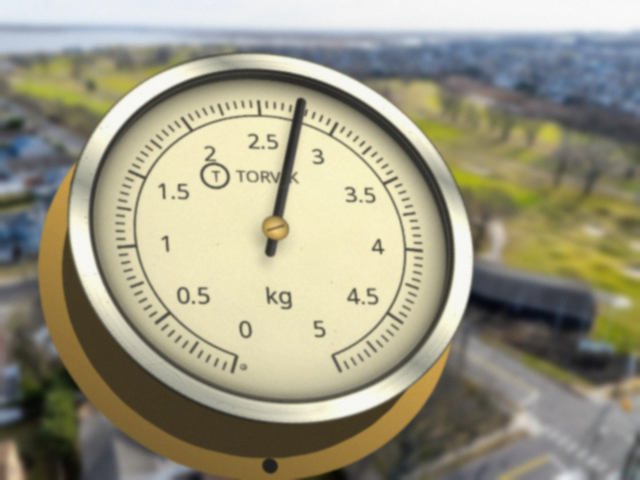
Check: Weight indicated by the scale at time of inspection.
2.75 kg
